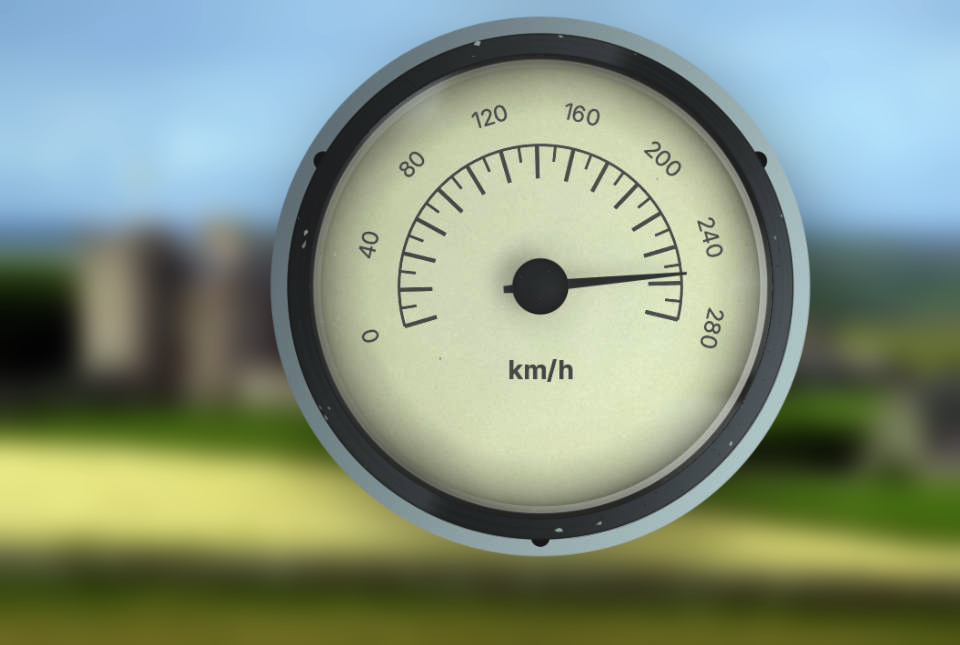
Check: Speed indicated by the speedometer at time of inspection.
255 km/h
